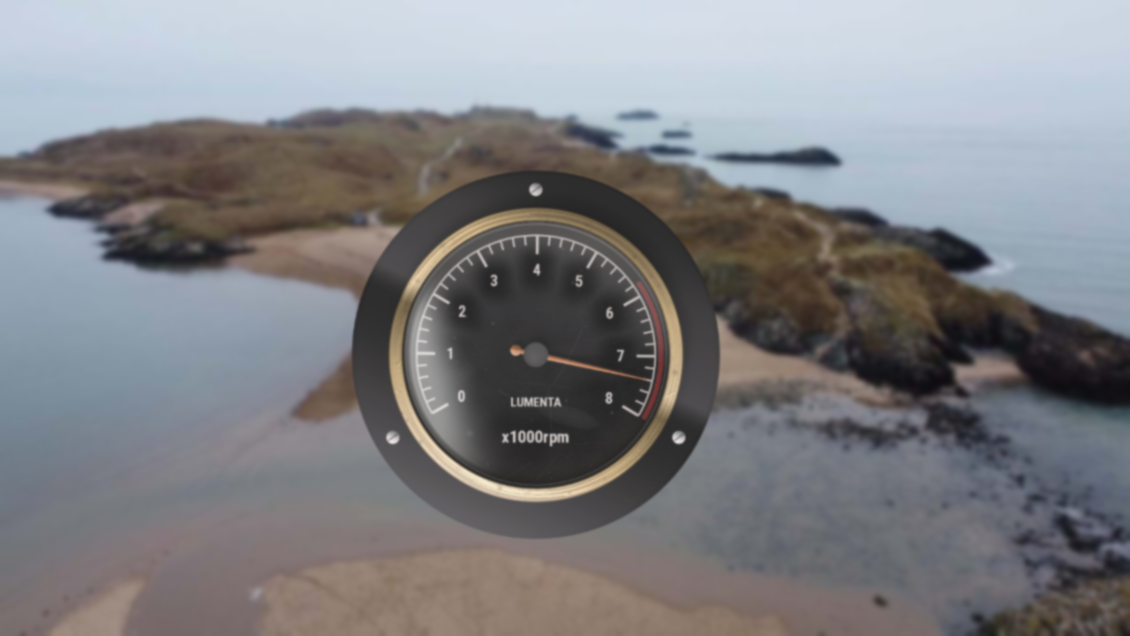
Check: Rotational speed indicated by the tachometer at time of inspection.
7400 rpm
